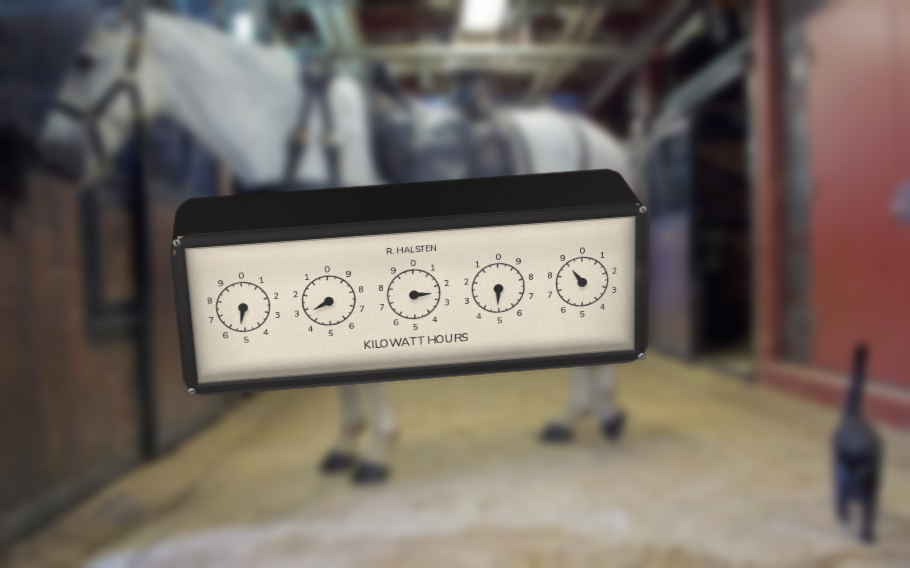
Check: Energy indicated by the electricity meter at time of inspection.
53249 kWh
